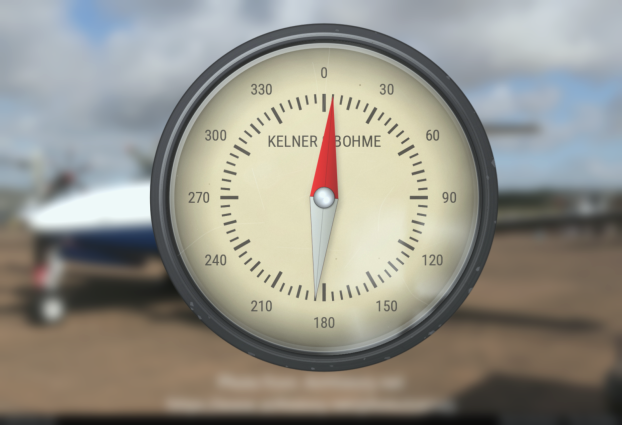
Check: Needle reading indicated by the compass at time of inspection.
5 °
